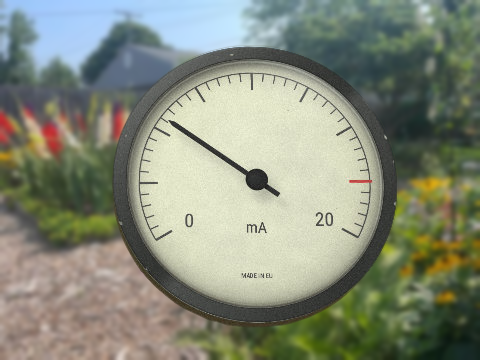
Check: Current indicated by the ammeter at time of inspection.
5.5 mA
